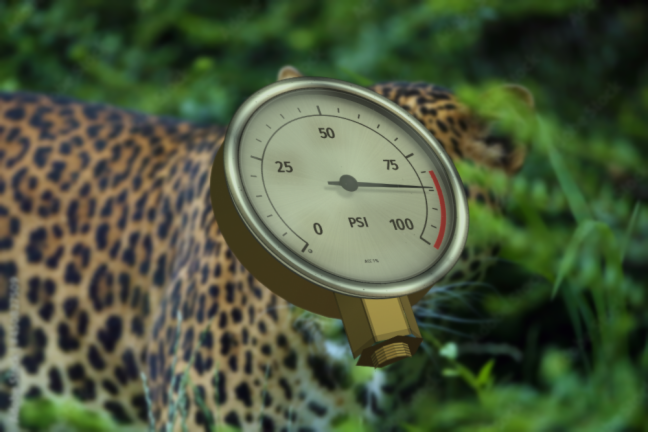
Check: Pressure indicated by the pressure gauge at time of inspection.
85 psi
